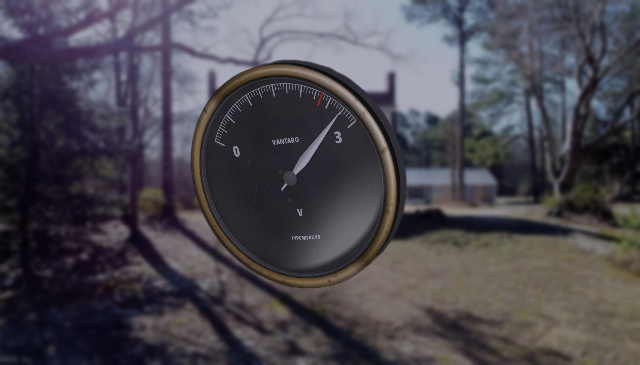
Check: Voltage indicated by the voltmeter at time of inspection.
2.75 V
